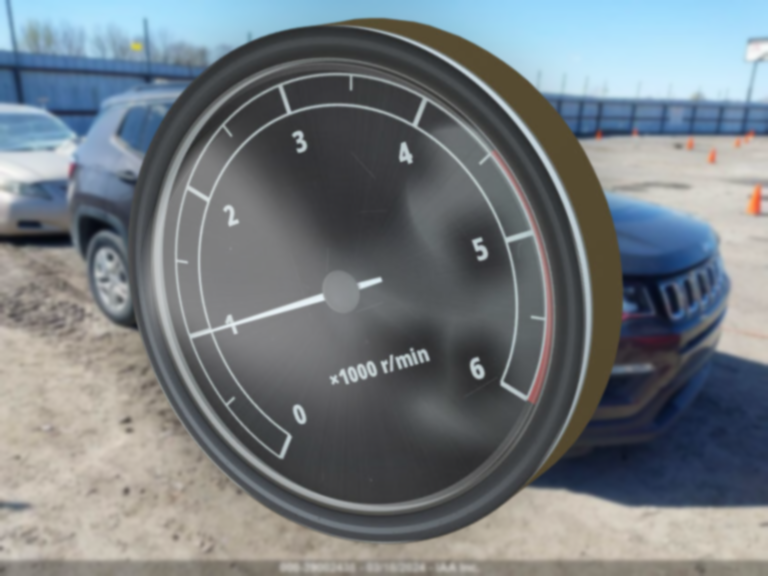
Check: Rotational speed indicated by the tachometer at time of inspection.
1000 rpm
